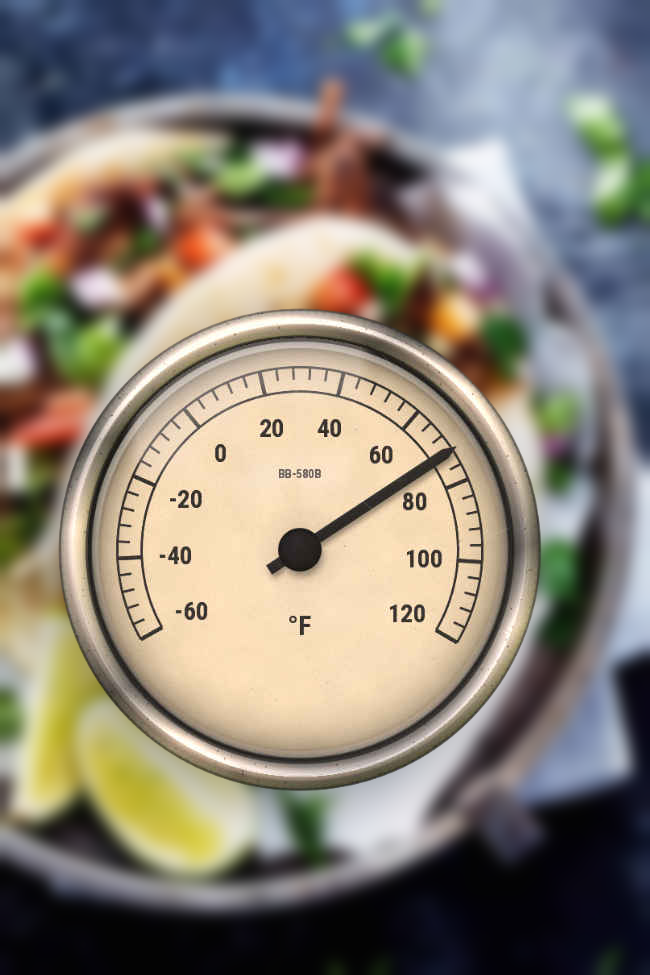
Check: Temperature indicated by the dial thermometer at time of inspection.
72 °F
